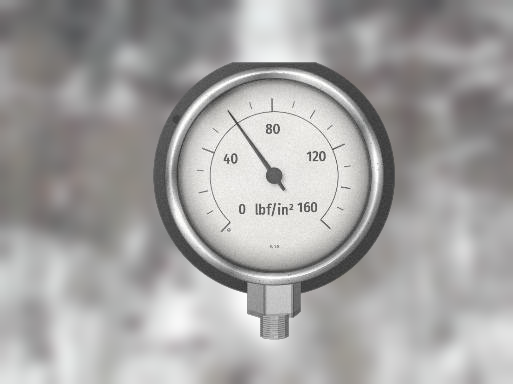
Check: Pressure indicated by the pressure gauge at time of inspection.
60 psi
